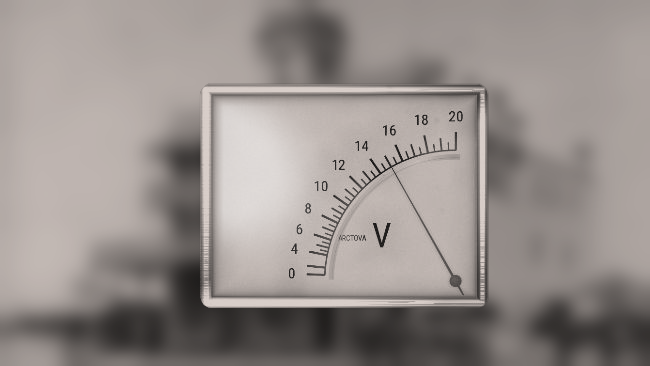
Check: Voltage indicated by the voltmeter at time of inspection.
15 V
